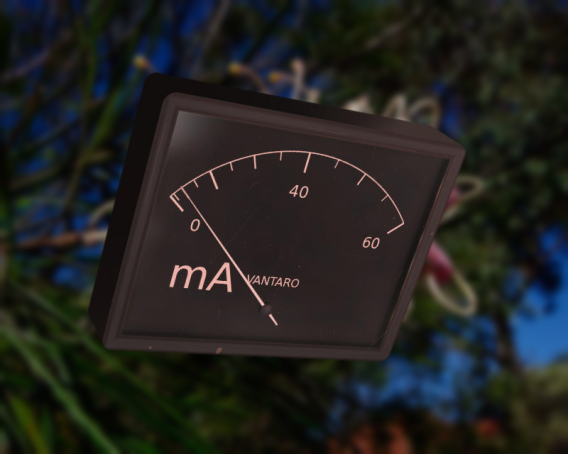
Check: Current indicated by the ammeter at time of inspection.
10 mA
